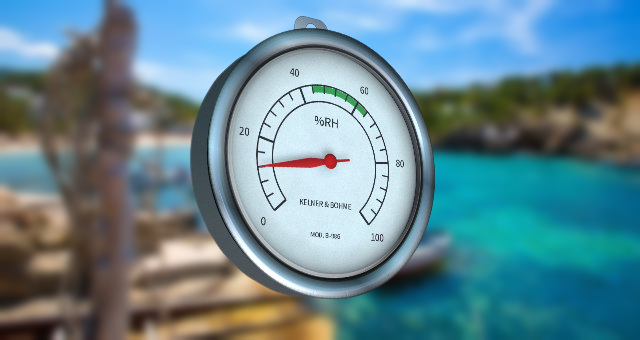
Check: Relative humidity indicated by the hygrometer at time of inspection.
12 %
